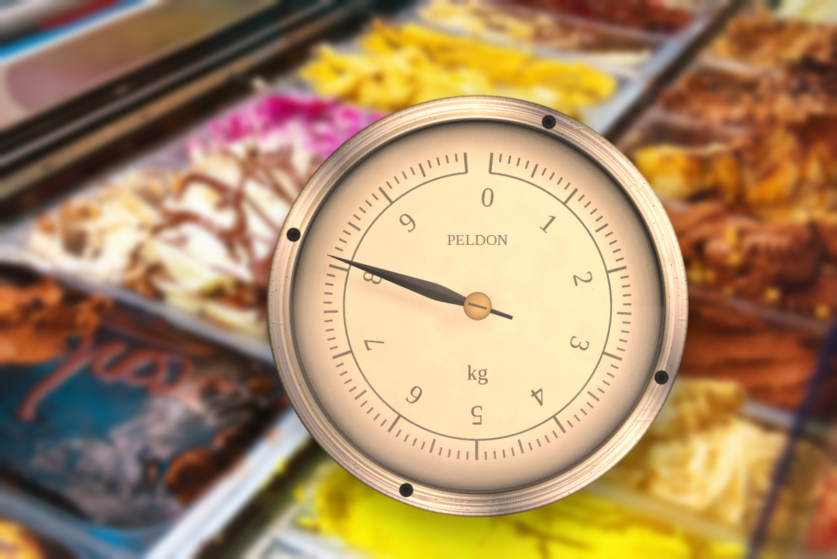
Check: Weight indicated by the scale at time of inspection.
8.1 kg
